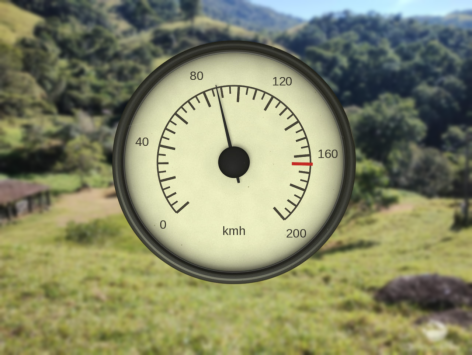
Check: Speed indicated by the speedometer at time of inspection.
87.5 km/h
